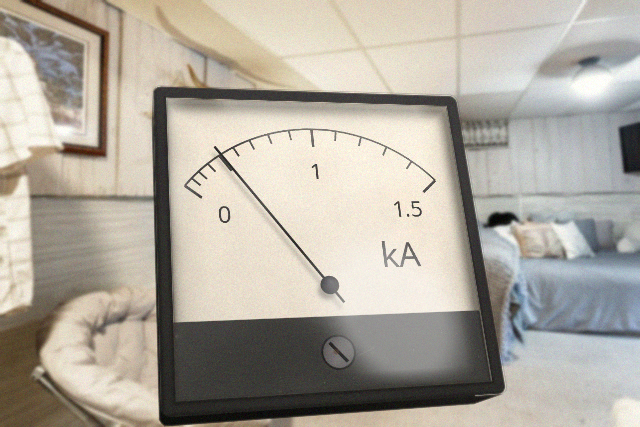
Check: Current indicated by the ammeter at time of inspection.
0.5 kA
